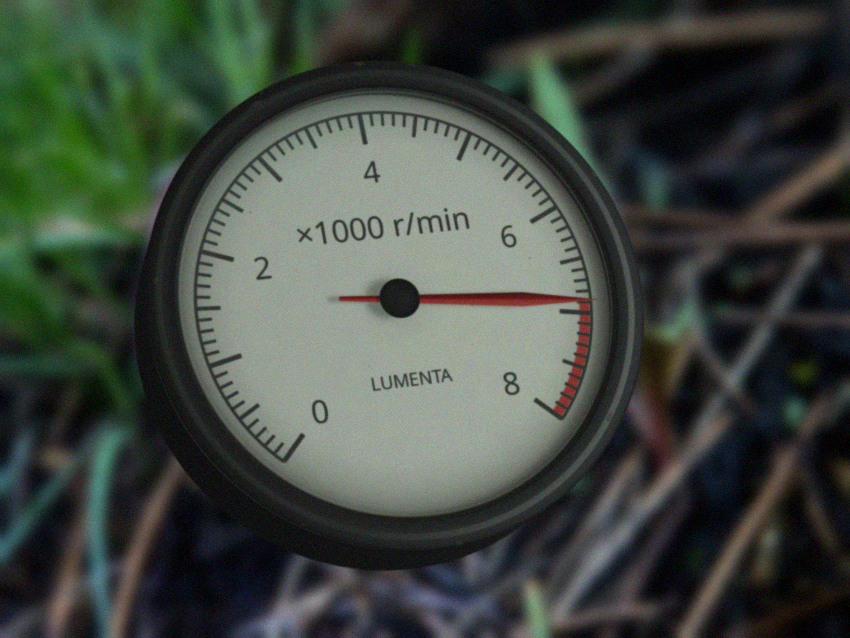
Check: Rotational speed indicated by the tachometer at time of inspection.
6900 rpm
